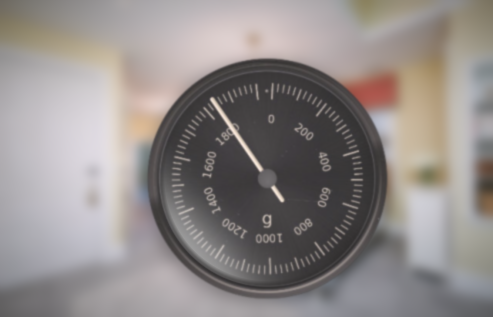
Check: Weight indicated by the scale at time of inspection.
1840 g
